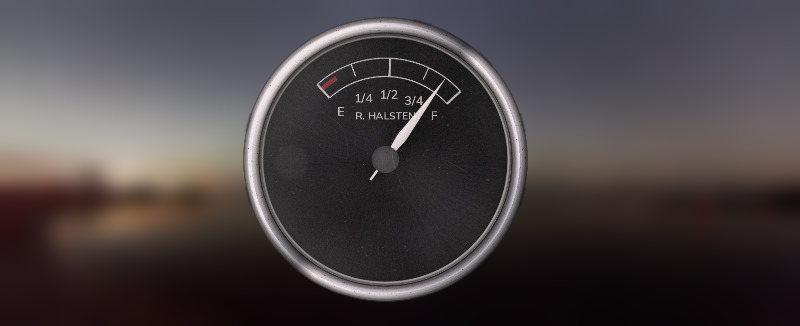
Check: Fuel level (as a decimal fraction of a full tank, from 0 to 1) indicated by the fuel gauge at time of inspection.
0.875
